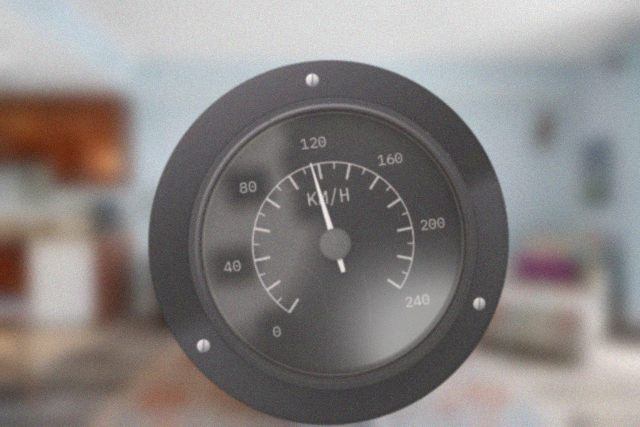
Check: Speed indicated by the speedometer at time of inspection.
115 km/h
